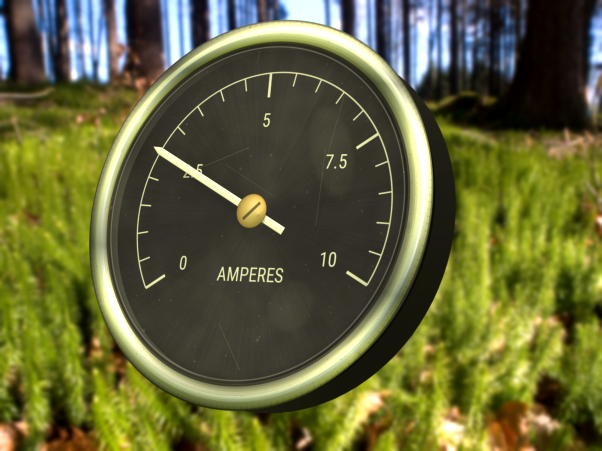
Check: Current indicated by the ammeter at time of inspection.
2.5 A
